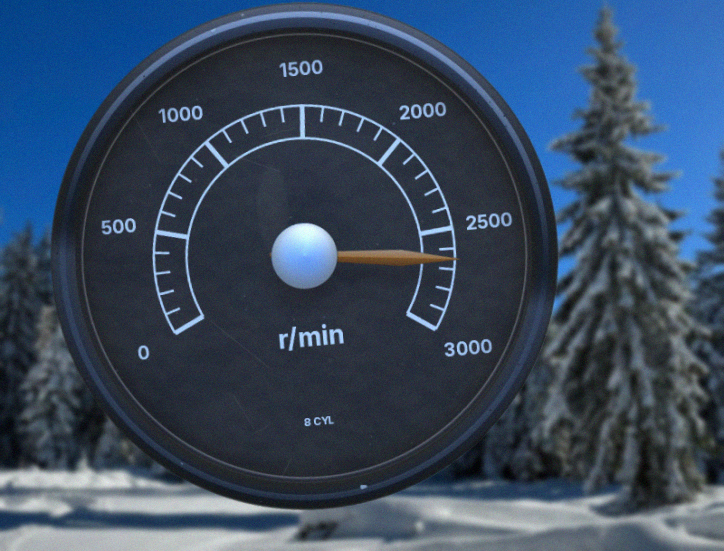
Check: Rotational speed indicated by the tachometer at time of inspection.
2650 rpm
